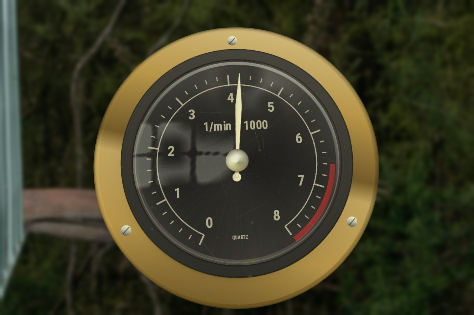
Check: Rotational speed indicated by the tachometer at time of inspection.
4200 rpm
